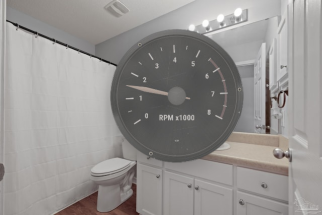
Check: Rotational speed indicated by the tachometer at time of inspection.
1500 rpm
